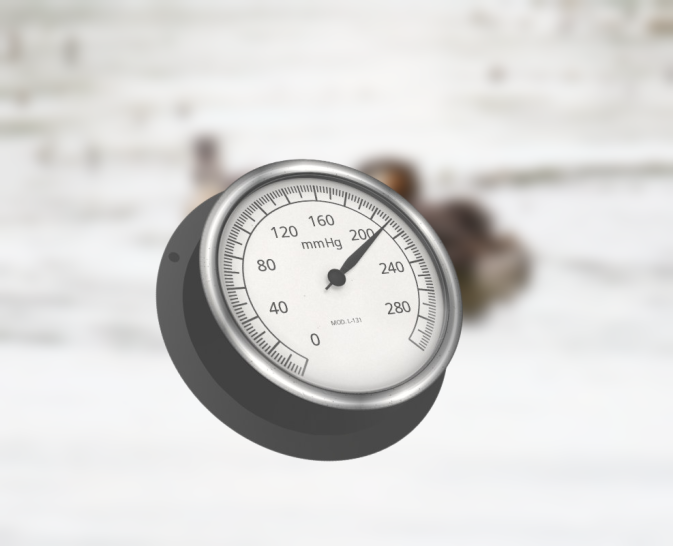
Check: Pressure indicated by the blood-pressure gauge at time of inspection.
210 mmHg
